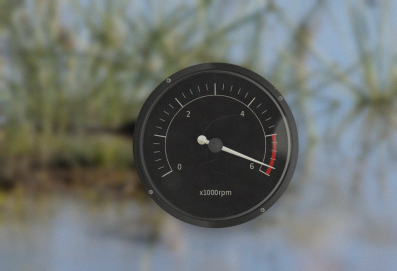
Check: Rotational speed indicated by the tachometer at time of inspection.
5800 rpm
